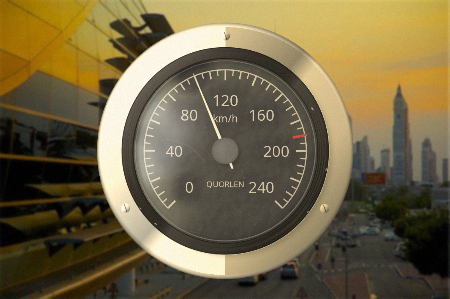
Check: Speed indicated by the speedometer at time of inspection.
100 km/h
